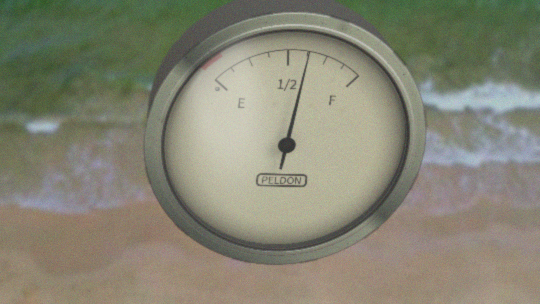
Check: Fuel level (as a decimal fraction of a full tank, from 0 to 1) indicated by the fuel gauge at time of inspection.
0.625
